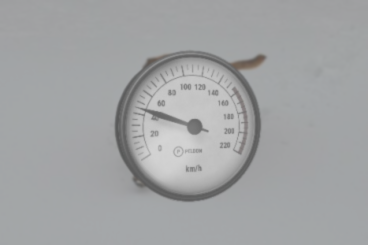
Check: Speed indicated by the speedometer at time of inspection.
45 km/h
